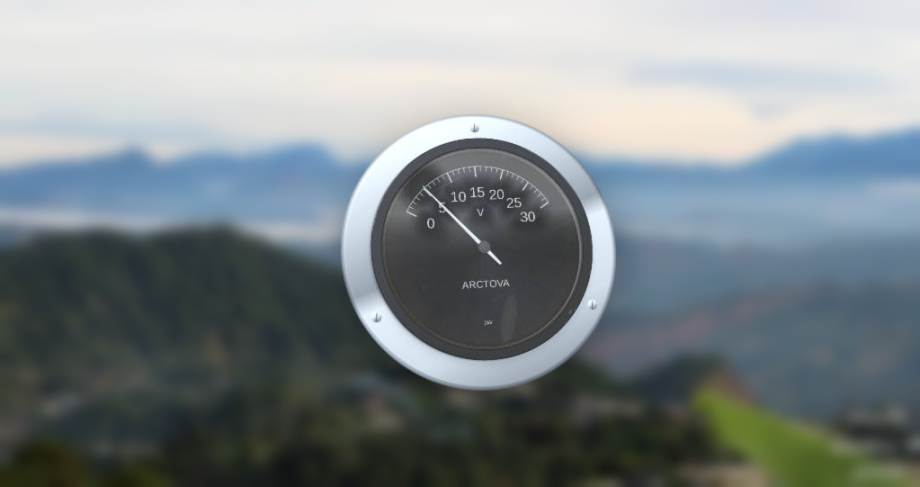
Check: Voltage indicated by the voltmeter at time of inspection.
5 V
